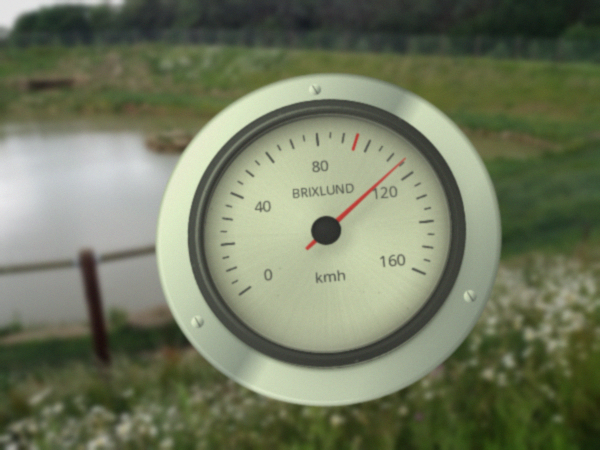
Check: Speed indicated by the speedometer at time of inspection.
115 km/h
